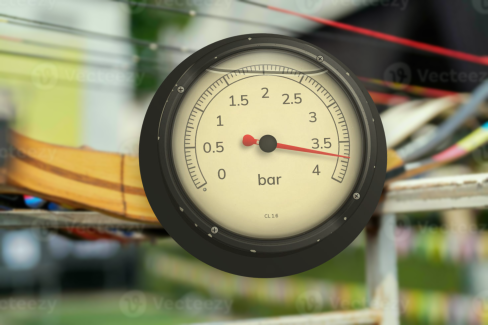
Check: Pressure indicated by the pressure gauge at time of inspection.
3.7 bar
